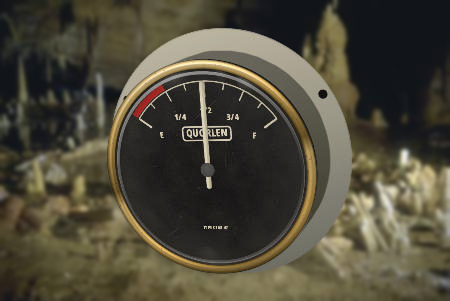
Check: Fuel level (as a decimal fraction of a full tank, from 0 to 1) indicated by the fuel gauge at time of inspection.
0.5
